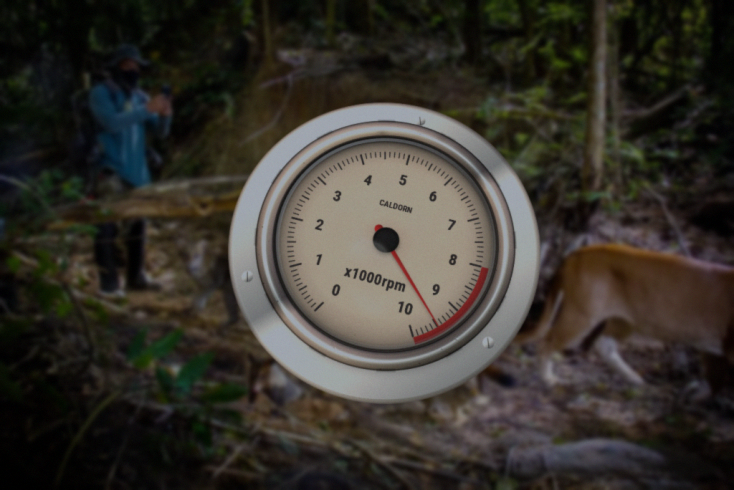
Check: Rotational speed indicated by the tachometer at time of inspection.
9500 rpm
